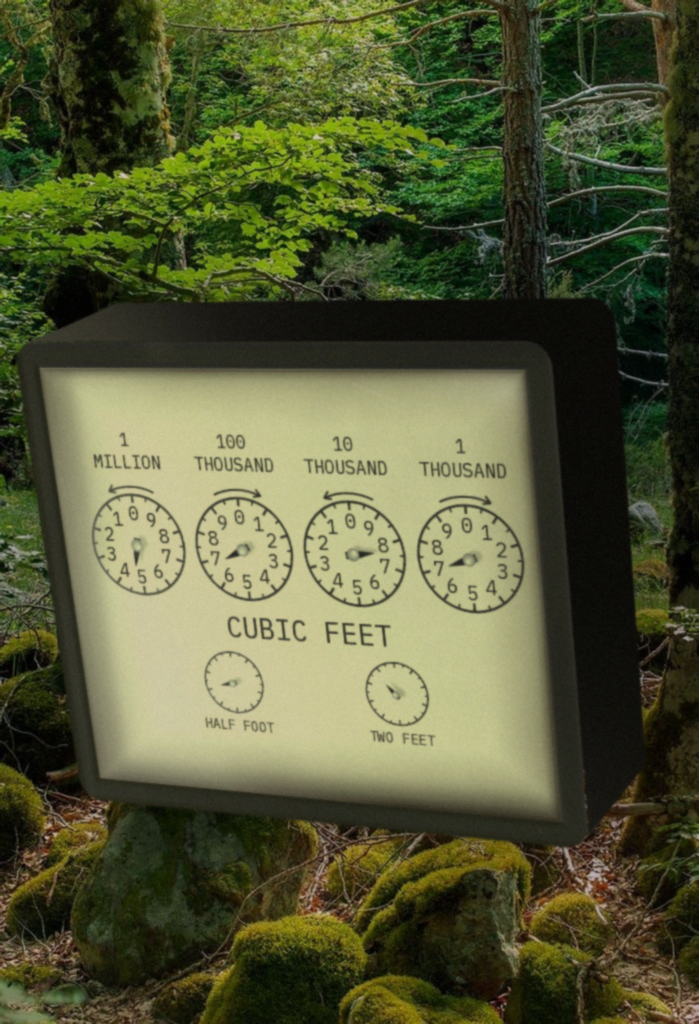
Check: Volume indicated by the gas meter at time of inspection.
467700 ft³
